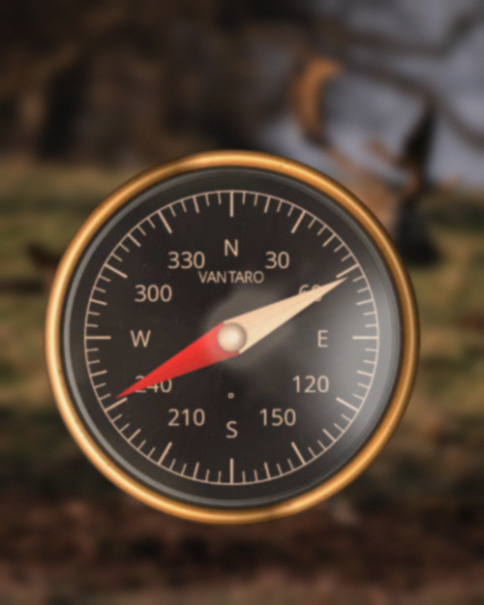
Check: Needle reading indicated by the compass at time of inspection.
242.5 °
